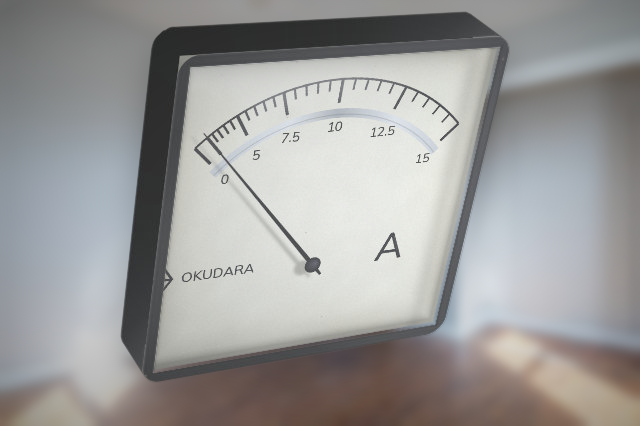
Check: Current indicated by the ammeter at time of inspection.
2.5 A
